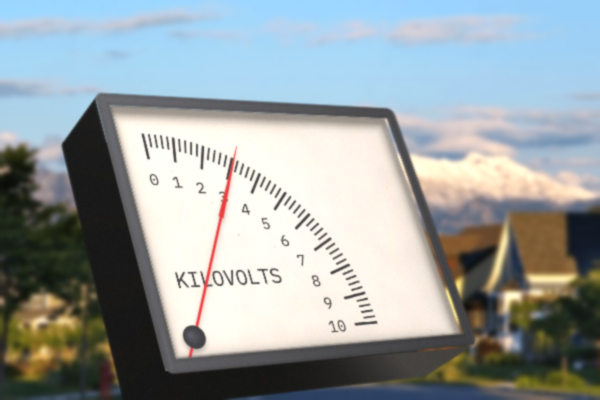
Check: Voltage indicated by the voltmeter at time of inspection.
3 kV
